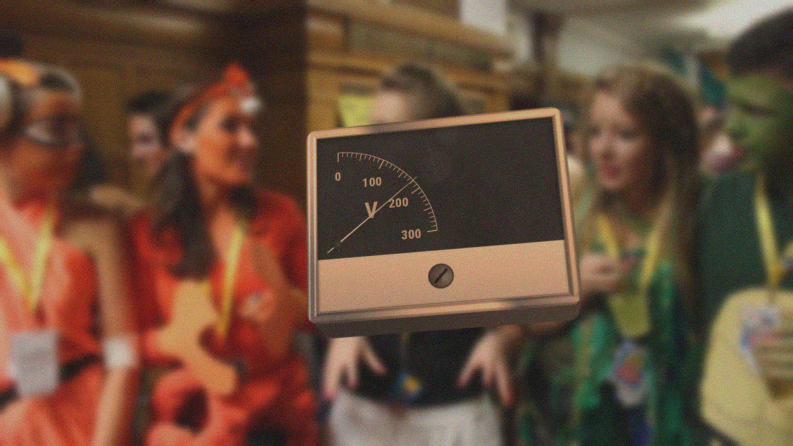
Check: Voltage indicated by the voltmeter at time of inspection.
180 V
